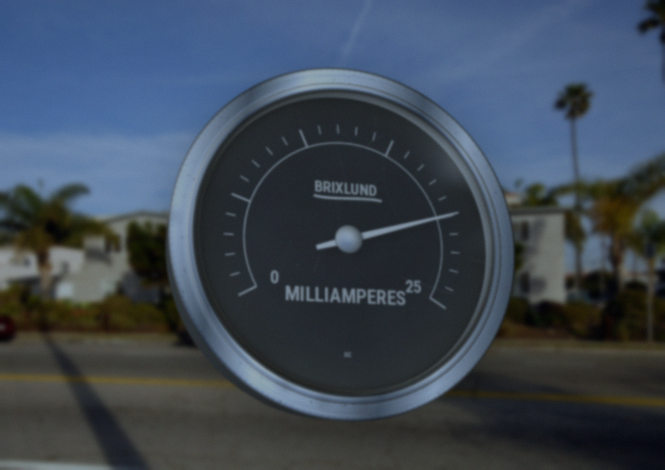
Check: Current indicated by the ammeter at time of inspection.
20 mA
